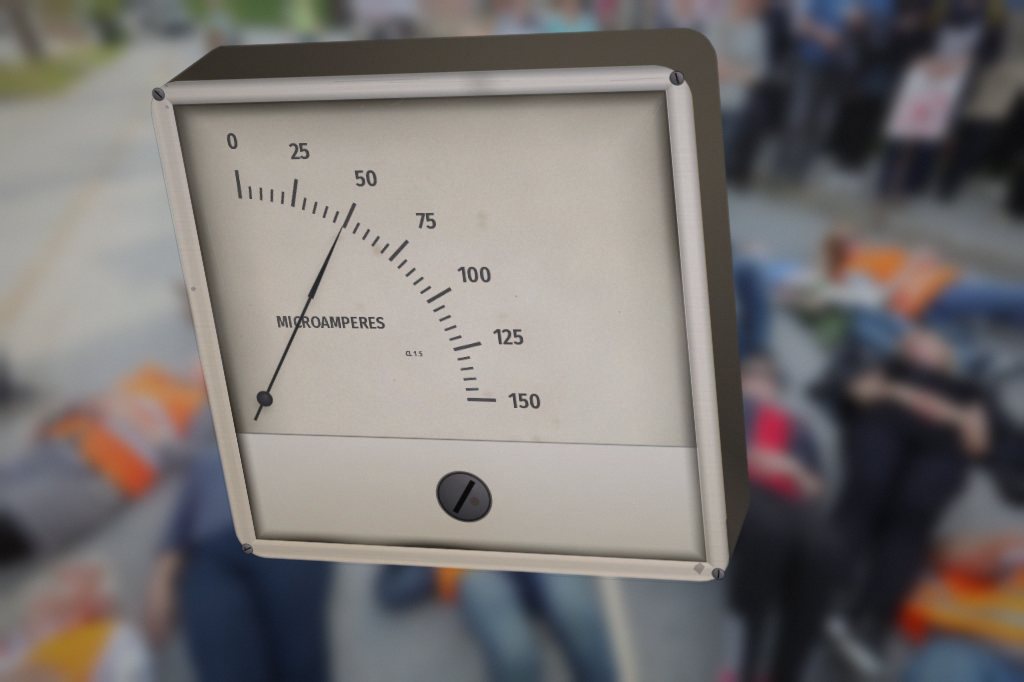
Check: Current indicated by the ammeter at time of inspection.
50 µA
